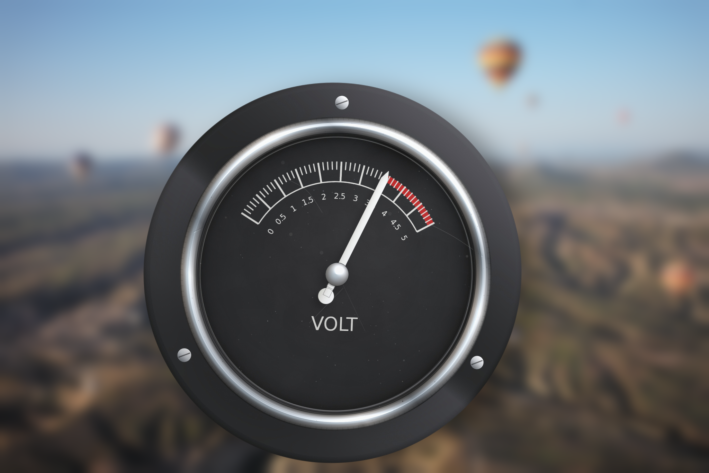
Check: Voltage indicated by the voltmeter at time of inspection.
3.5 V
